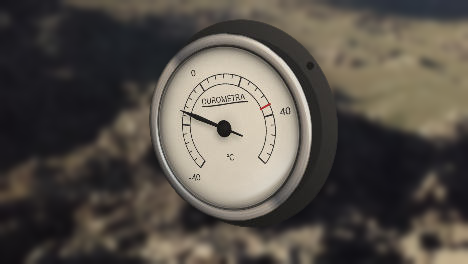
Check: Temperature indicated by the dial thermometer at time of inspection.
-14 °C
